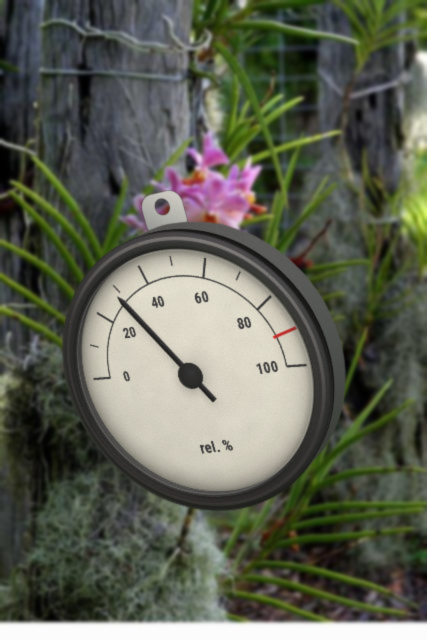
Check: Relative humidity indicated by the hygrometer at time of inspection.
30 %
